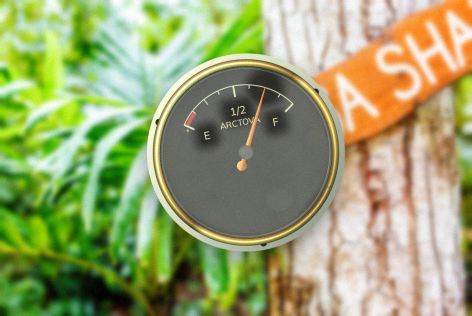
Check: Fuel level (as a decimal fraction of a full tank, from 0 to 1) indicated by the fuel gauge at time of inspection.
0.75
